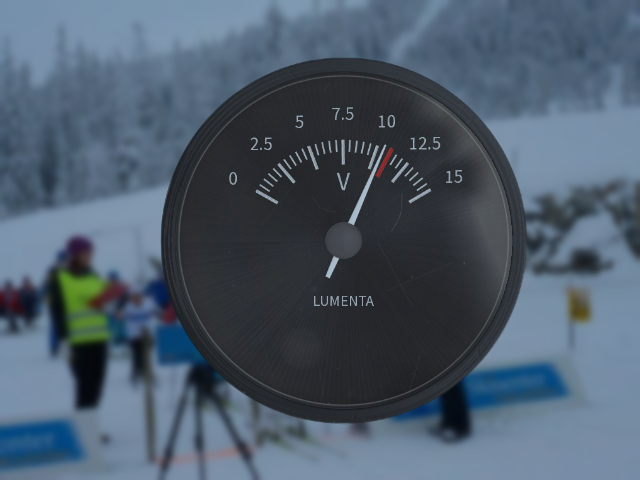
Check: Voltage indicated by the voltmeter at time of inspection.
10.5 V
